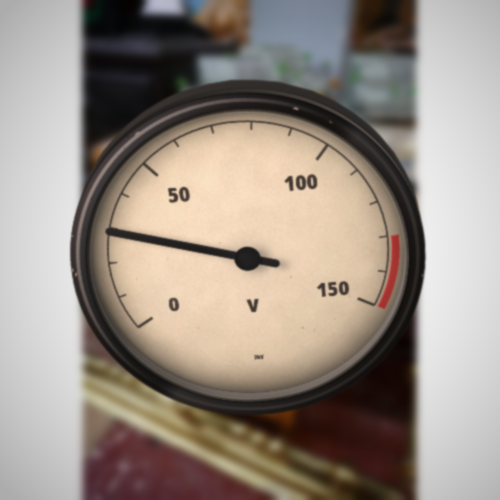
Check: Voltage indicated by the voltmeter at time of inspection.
30 V
